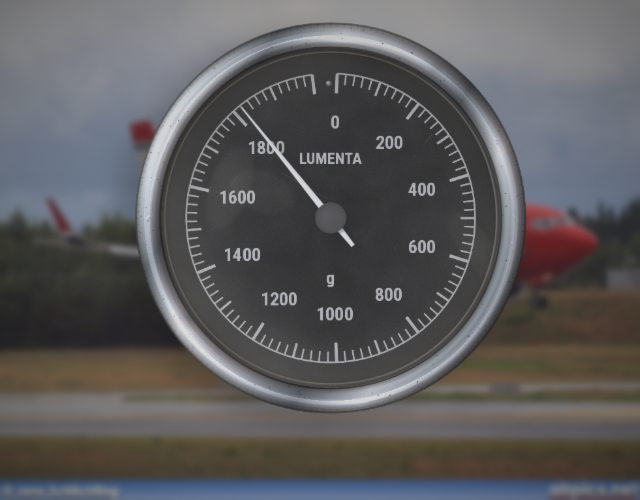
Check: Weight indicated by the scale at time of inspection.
1820 g
